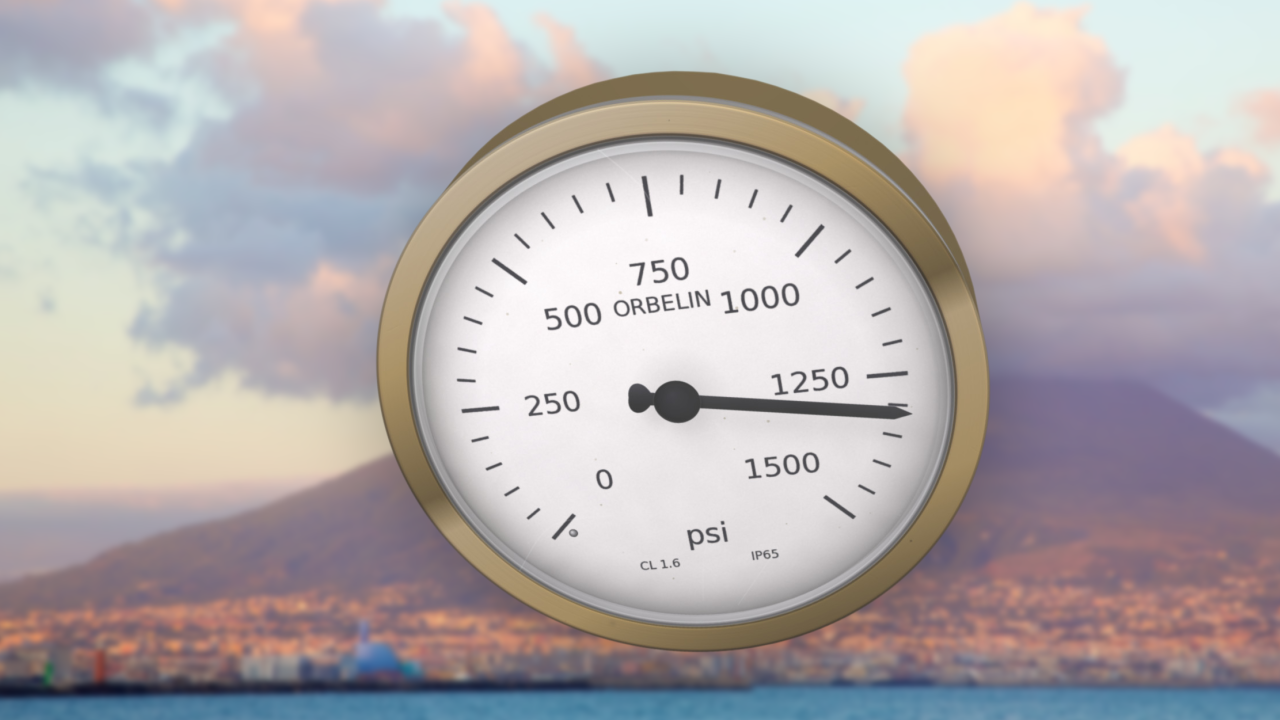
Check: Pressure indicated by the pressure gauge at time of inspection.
1300 psi
